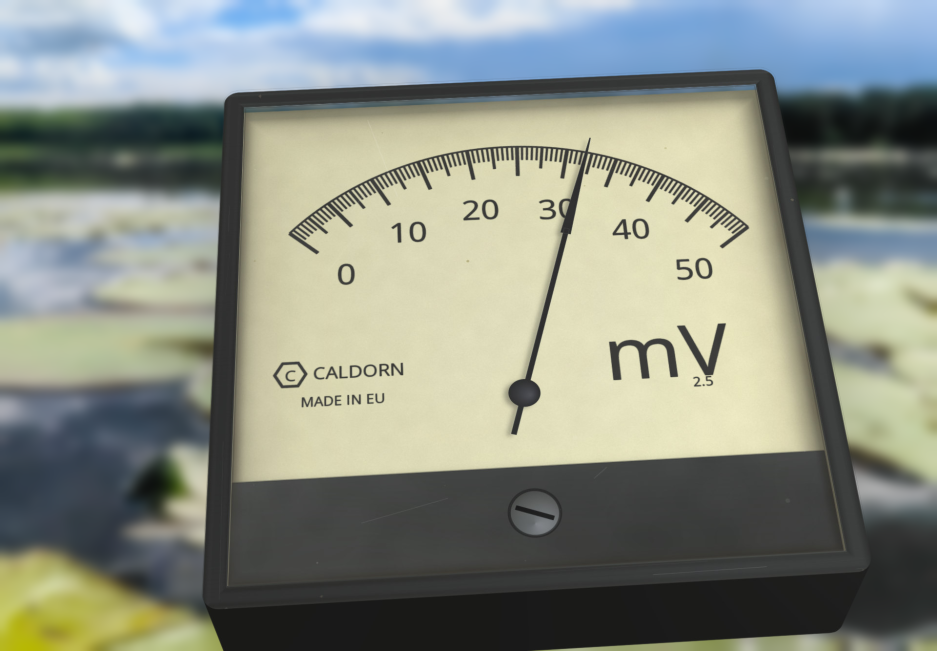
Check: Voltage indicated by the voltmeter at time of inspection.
32 mV
